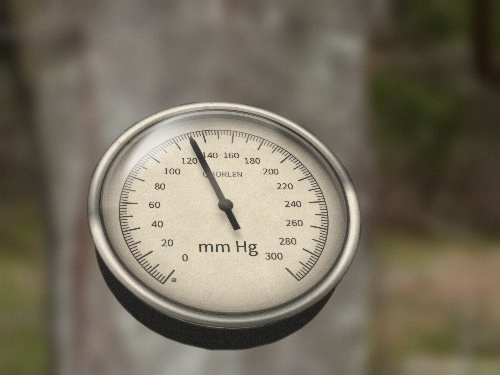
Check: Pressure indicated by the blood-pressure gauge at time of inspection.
130 mmHg
